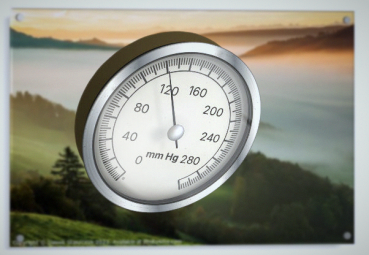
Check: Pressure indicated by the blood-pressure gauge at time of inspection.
120 mmHg
